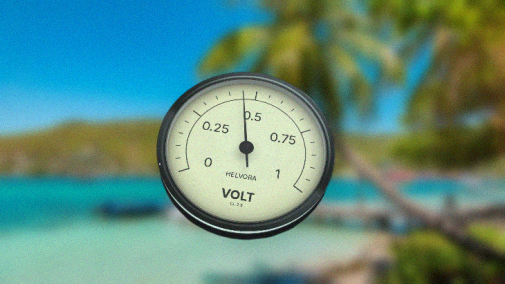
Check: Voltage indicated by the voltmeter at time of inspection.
0.45 V
